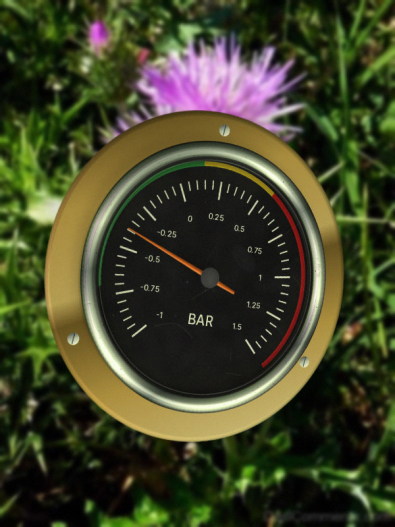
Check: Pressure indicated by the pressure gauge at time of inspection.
-0.4 bar
